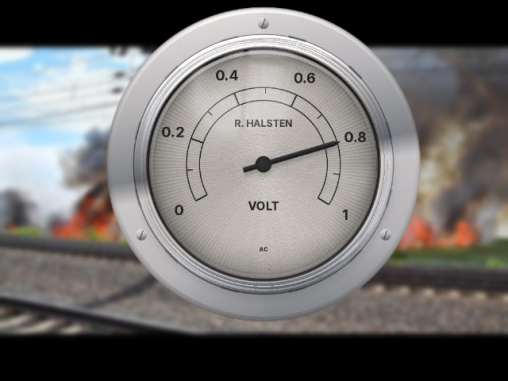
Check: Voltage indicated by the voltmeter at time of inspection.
0.8 V
